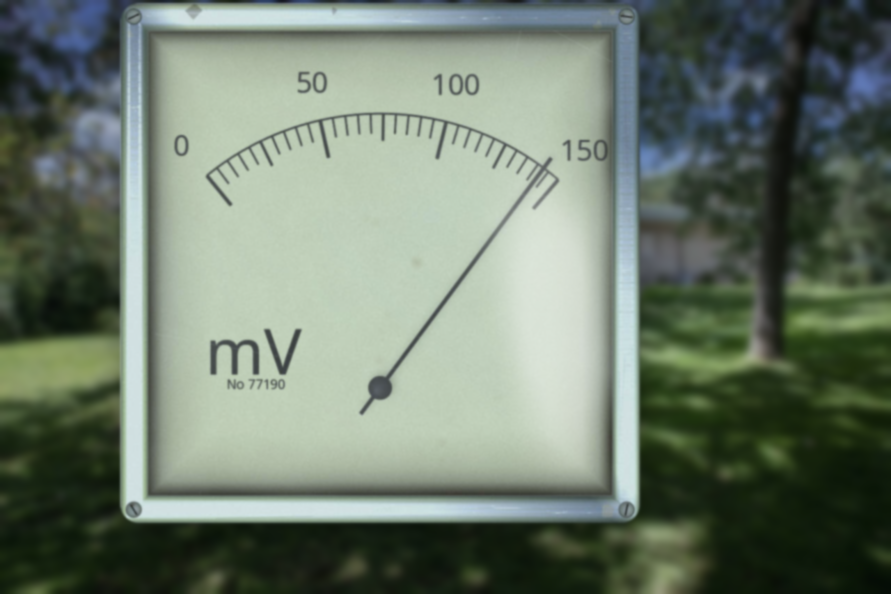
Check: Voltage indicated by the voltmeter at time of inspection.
142.5 mV
